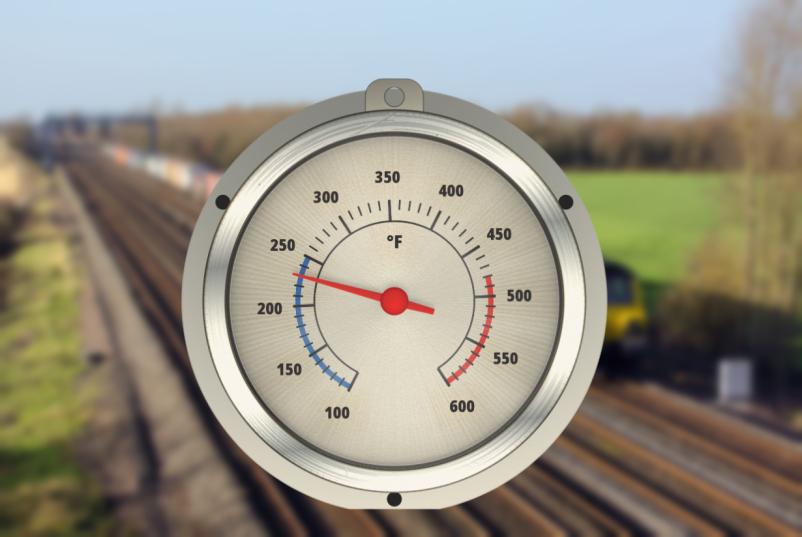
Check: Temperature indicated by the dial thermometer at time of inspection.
230 °F
